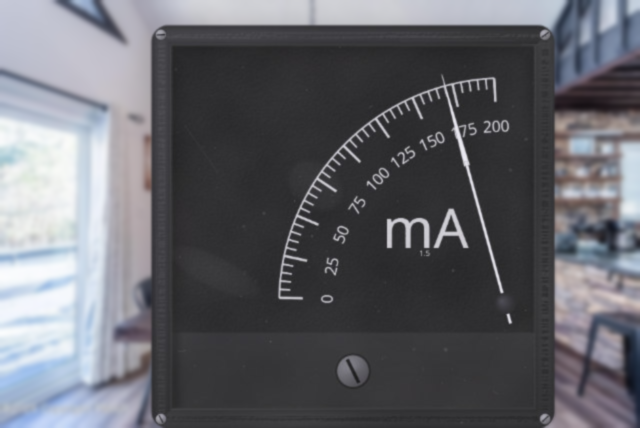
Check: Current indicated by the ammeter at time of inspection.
170 mA
